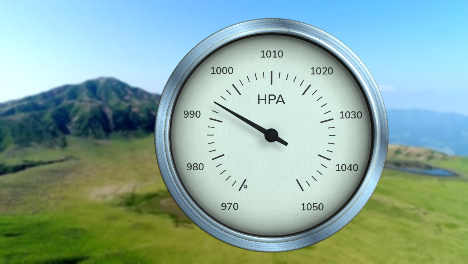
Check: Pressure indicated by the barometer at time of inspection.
994 hPa
